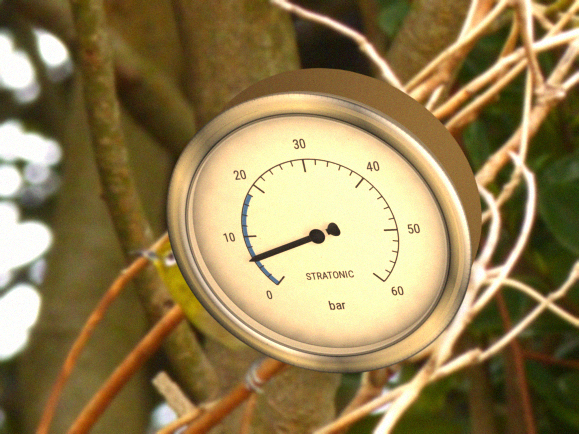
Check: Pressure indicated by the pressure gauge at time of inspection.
6 bar
